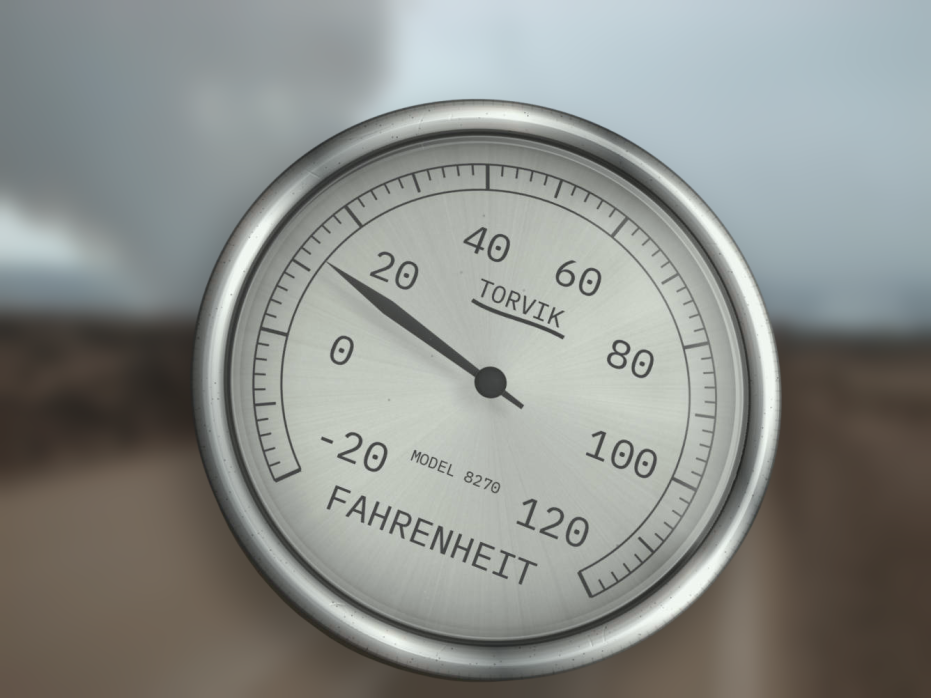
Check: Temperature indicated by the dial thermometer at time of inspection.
12 °F
